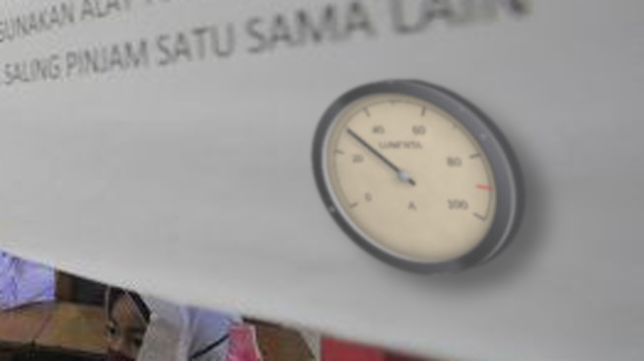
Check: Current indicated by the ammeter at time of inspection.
30 A
